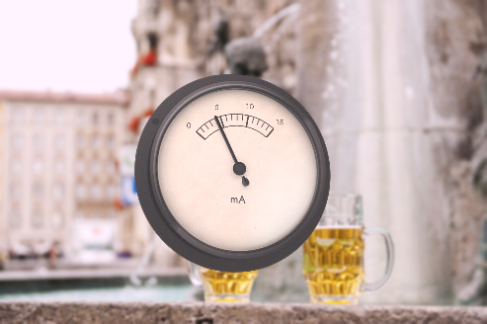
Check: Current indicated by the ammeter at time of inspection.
4 mA
